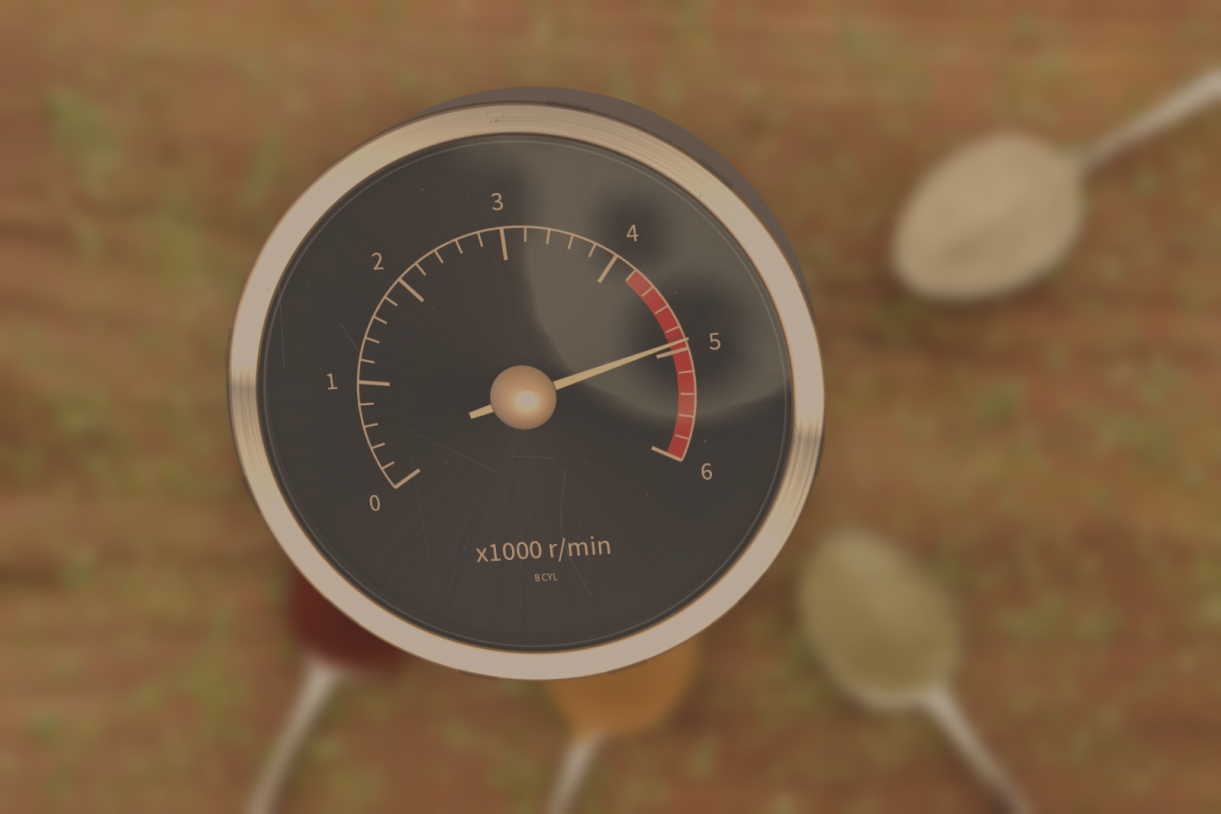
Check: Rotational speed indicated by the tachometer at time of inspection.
4900 rpm
